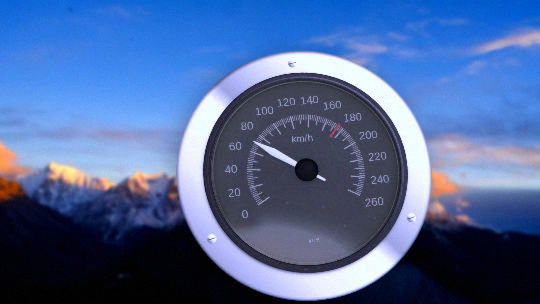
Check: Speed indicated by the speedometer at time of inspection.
70 km/h
